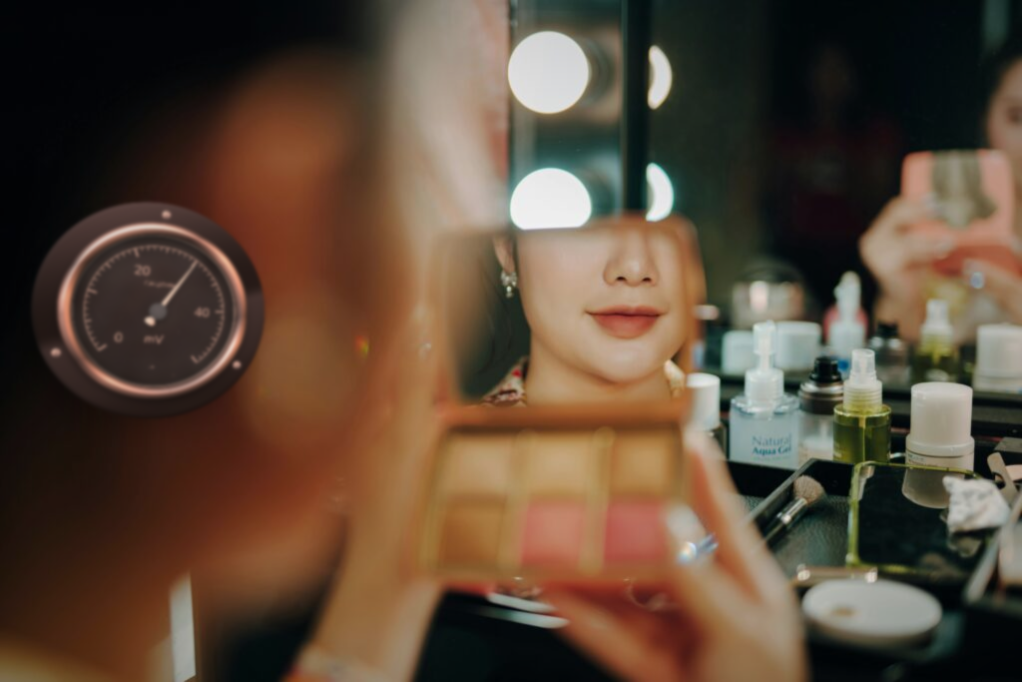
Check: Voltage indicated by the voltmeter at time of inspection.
30 mV
